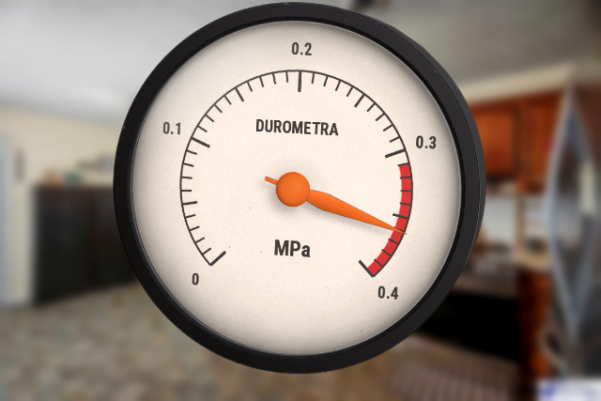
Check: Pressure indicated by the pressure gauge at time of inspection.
0.36 MPa
